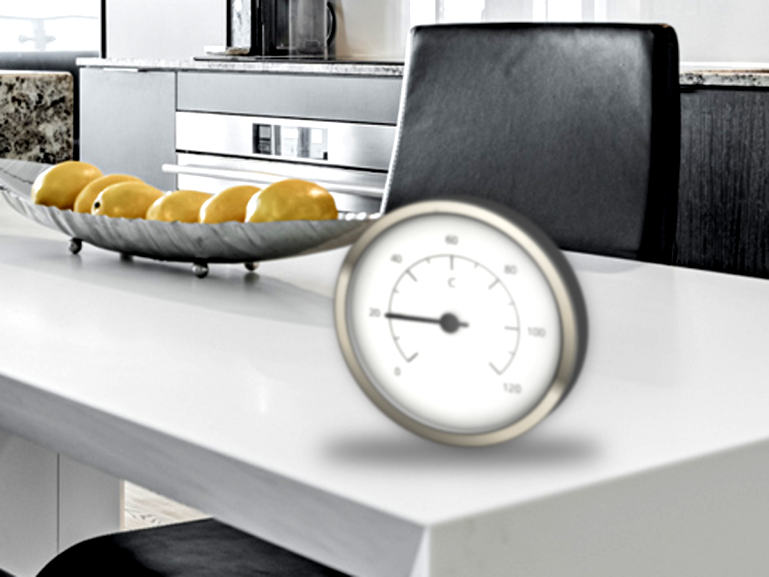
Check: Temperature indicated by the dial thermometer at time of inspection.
20 °C
